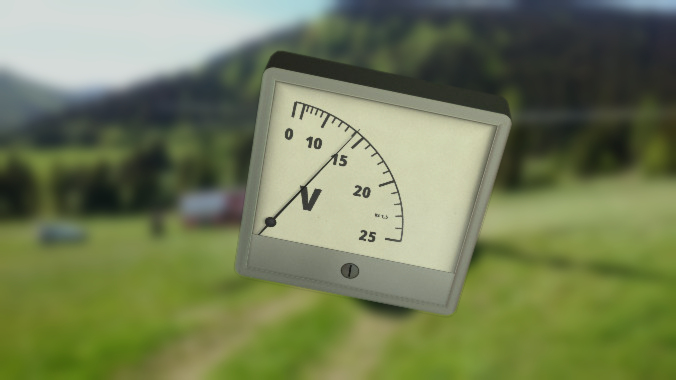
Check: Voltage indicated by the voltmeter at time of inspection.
14 V
